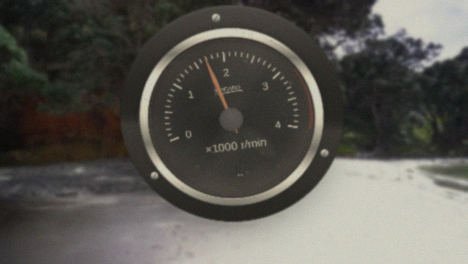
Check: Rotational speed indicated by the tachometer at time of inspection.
1700 rpm
